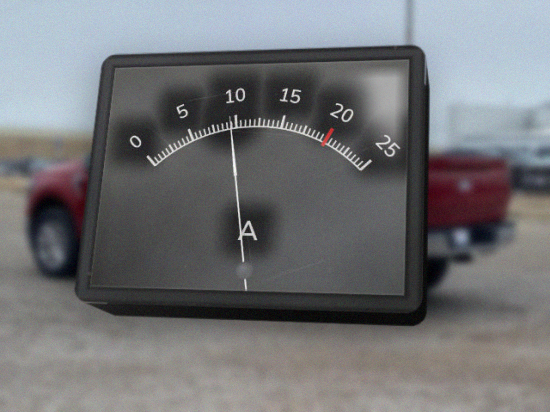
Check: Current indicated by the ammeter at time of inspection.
9.5 A
